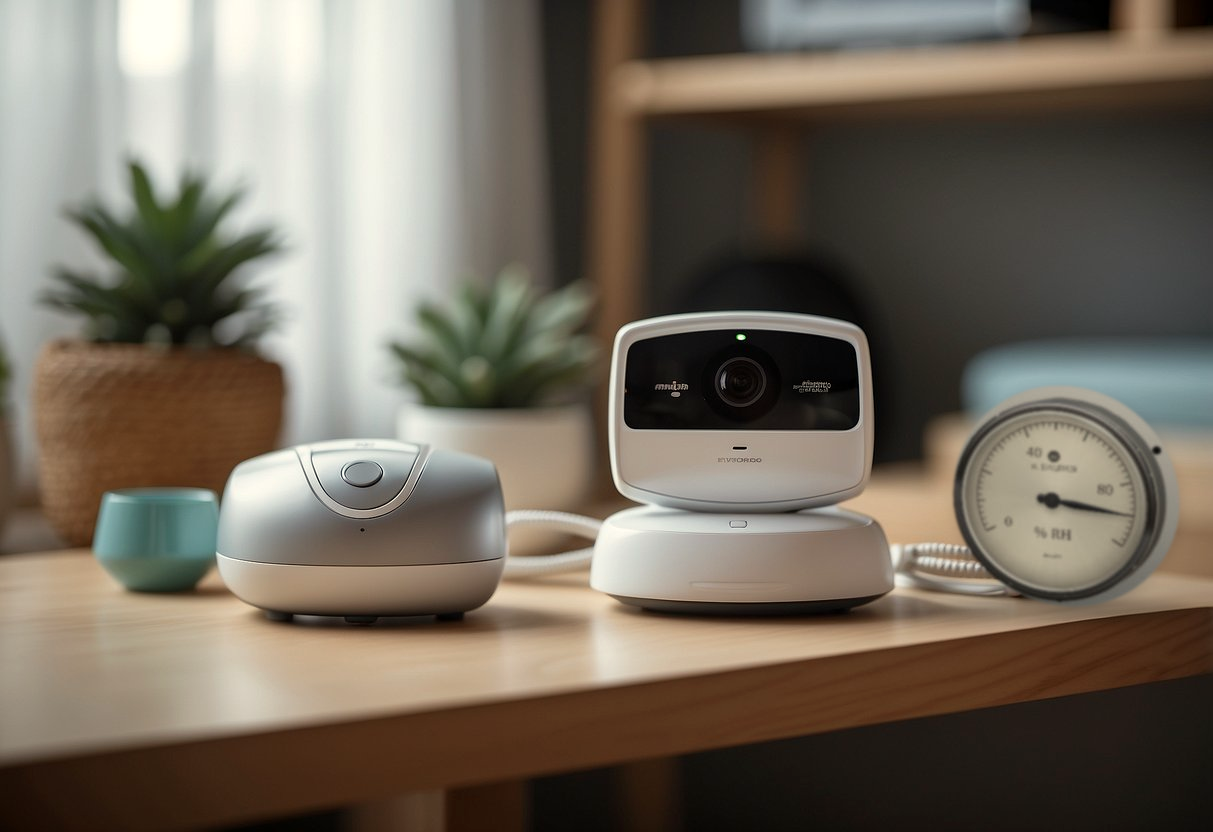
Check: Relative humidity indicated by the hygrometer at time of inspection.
90 %
